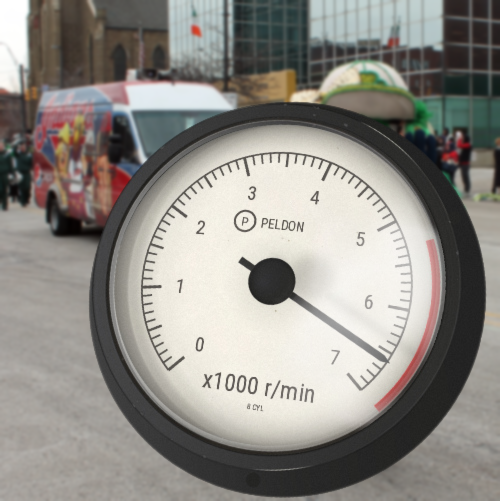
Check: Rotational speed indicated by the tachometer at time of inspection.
6600 rpm
